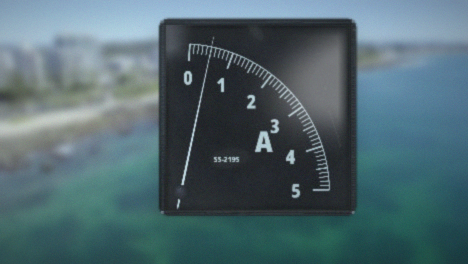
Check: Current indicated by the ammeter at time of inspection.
0.5 A
